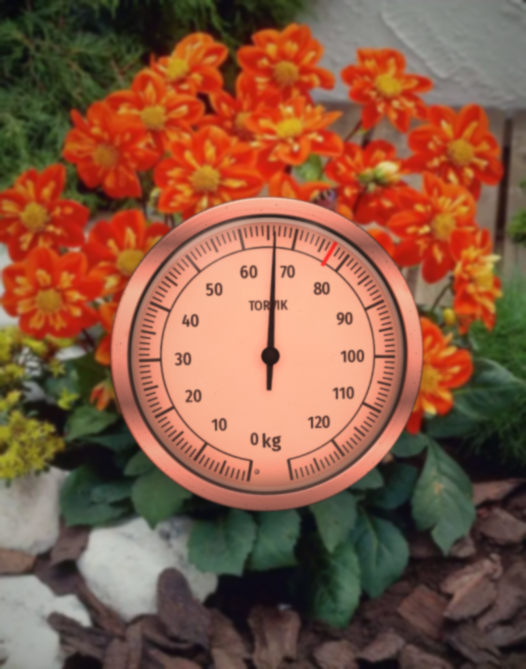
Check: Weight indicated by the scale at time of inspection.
66 kg
